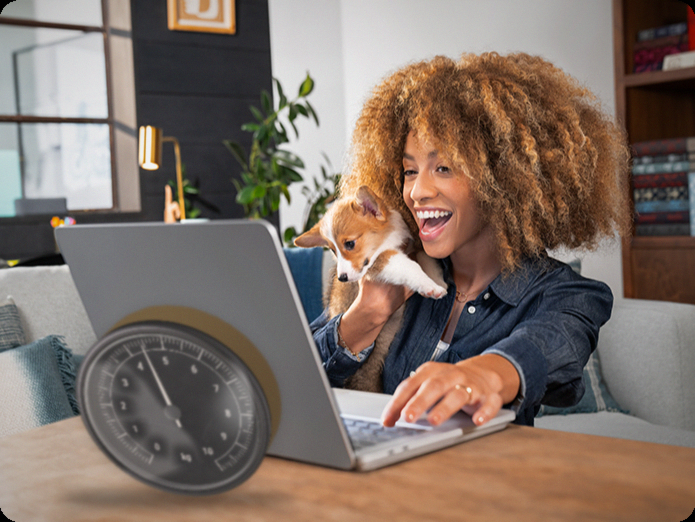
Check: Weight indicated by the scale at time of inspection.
4.5 kg
